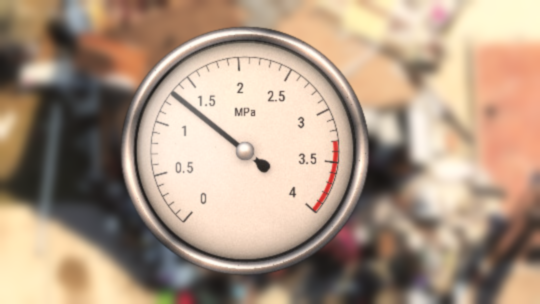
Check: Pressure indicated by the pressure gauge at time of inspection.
1.3 MPa
